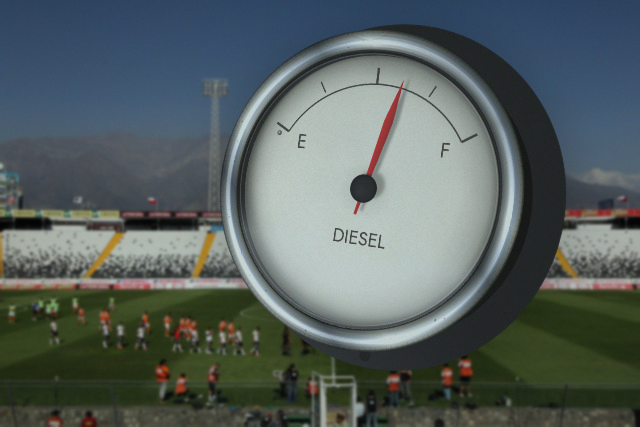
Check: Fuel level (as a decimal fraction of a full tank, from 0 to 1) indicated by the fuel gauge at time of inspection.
0.625
